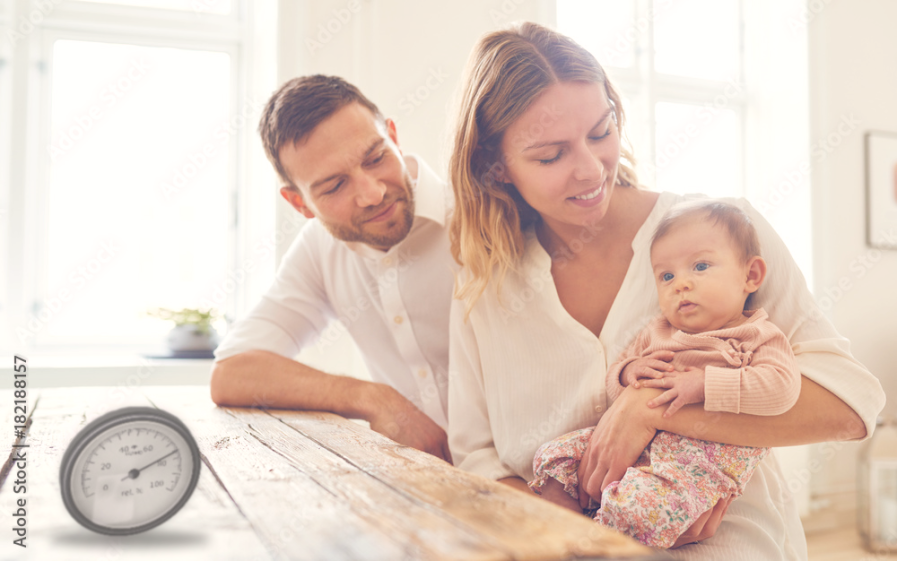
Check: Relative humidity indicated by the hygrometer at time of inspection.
75 %
